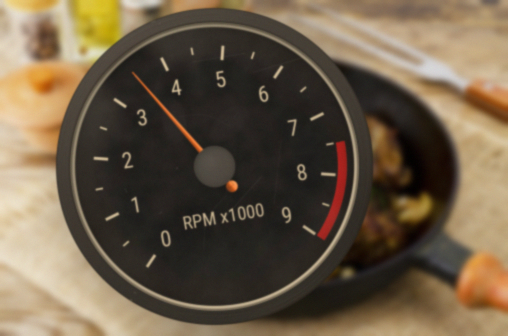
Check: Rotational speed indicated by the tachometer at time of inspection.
3500 rpm
